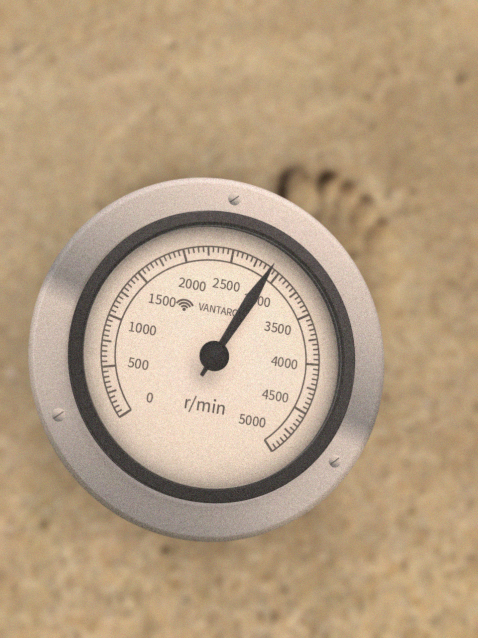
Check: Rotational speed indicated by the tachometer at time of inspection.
2900 rpm
